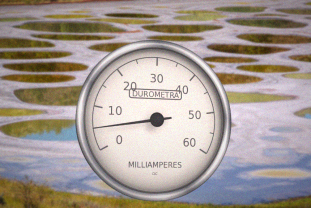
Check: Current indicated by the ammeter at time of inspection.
5 mA
